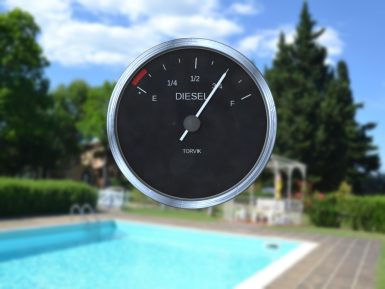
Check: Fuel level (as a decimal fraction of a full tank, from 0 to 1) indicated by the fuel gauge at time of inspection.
0.75
